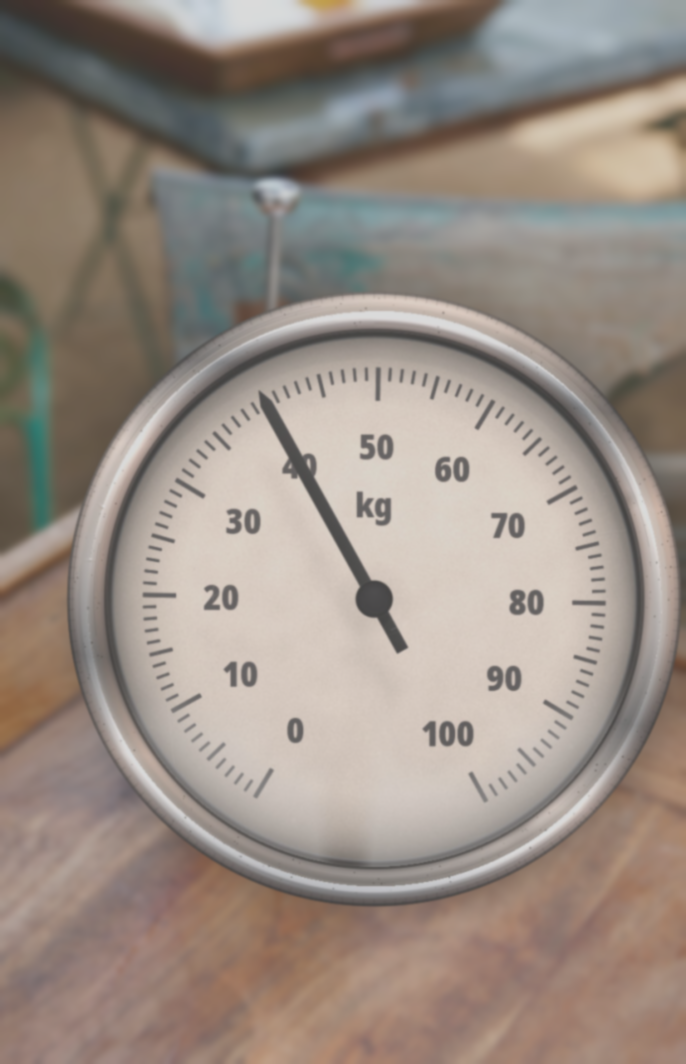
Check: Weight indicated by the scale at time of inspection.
40 kg
